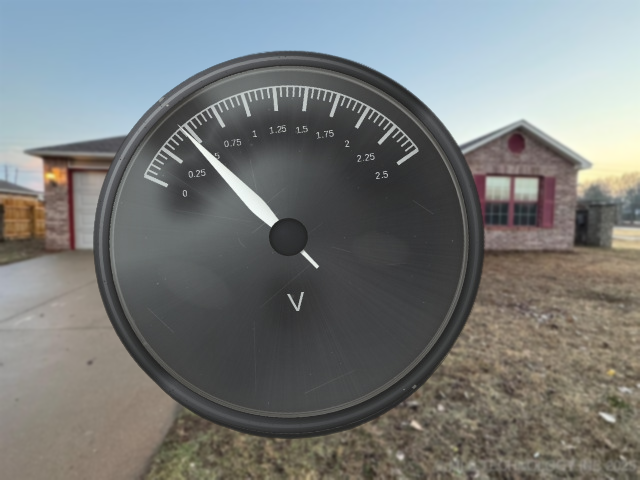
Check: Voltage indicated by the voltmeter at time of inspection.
0.45 V
